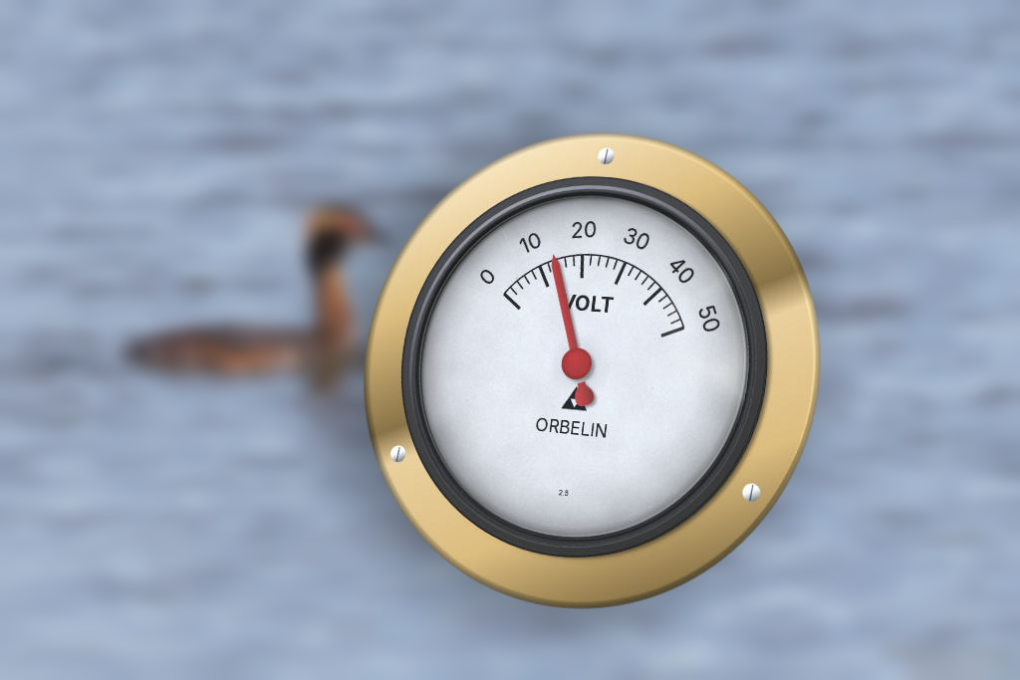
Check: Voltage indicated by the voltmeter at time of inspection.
14 V
